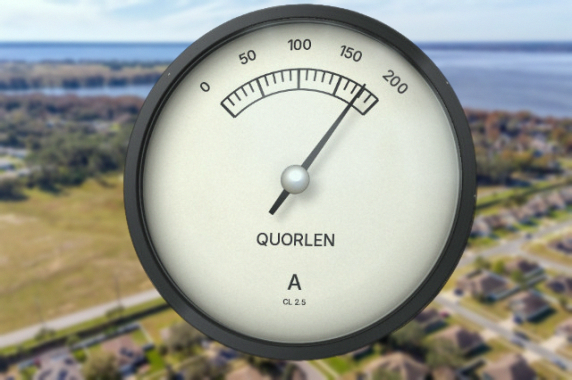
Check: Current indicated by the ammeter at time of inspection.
180 A
